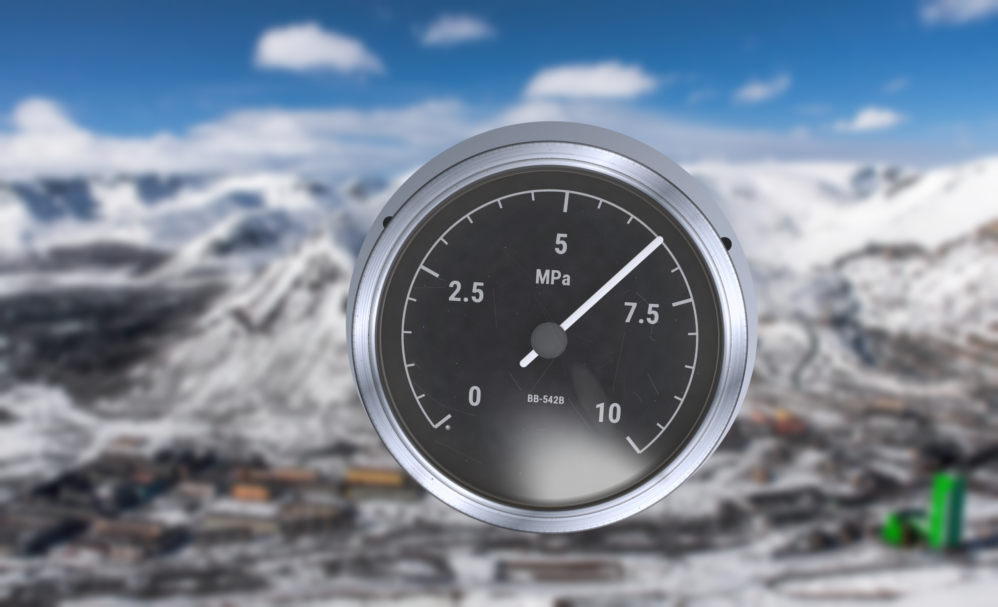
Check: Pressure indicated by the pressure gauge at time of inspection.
6.5 MPa
